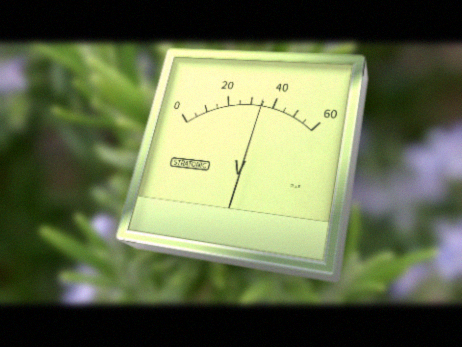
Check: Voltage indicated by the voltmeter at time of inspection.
35 V
